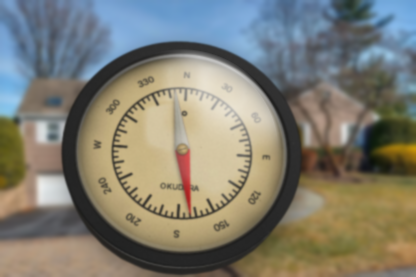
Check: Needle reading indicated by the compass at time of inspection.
170 °
